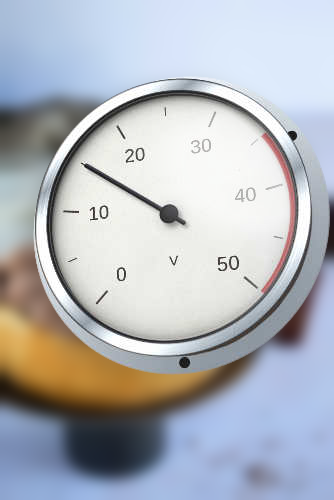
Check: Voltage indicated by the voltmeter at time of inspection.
15 V
